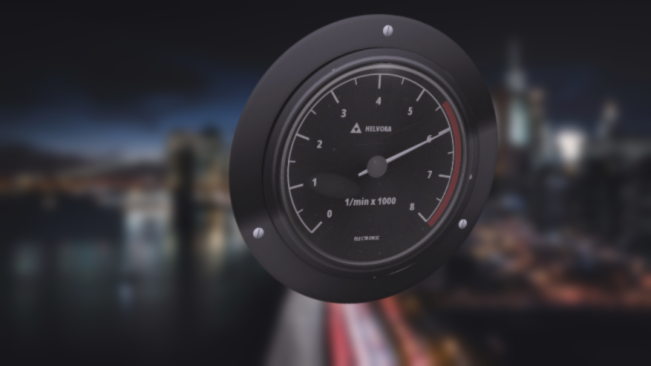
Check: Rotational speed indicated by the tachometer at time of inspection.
6000 rpm
